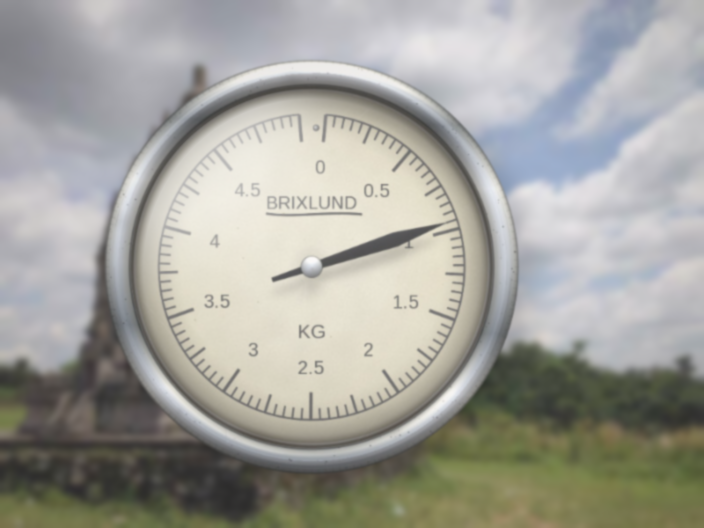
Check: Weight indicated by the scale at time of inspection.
0.95 kg
